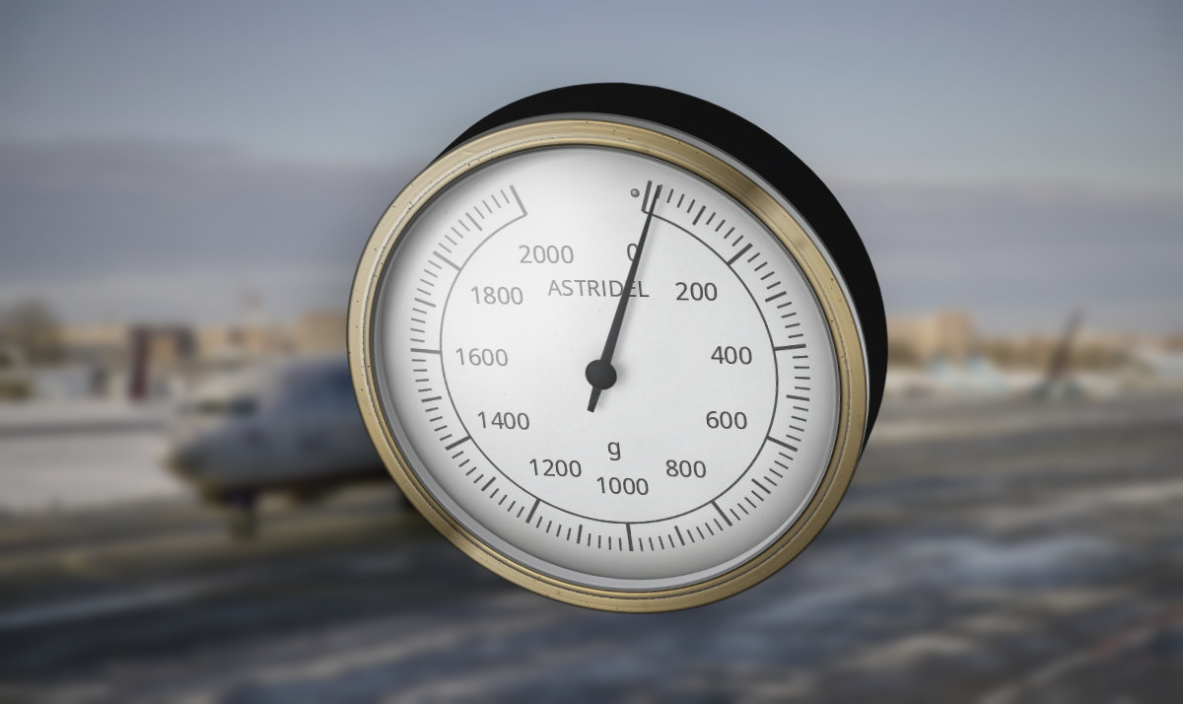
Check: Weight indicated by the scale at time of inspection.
20 g
